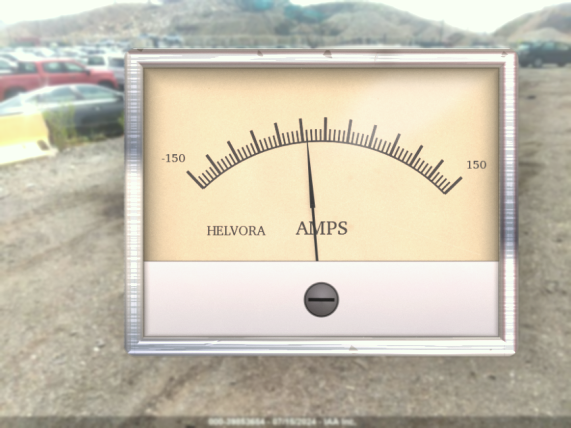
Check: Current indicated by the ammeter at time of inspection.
-20 A
